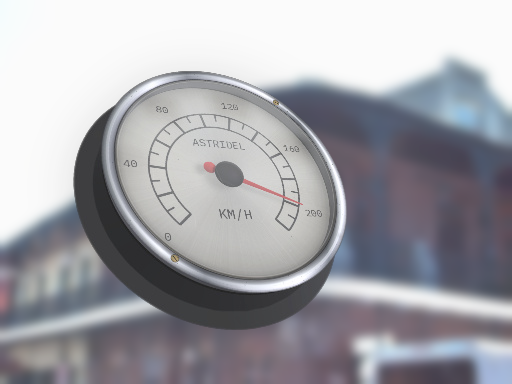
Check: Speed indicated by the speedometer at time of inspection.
200 km/h
